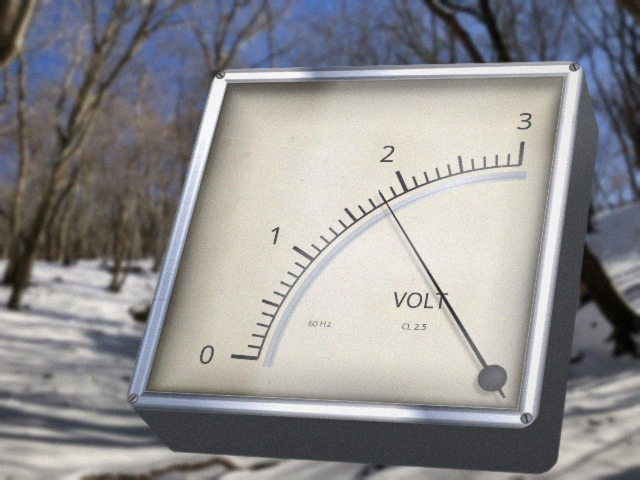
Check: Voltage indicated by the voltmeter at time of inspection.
1.8 V
